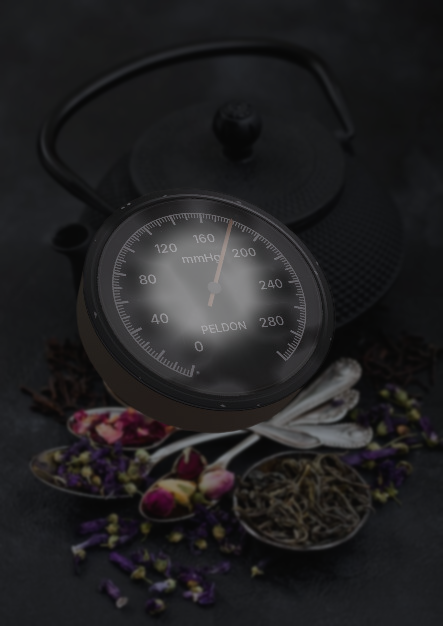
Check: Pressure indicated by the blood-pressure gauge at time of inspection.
180 mmHg
